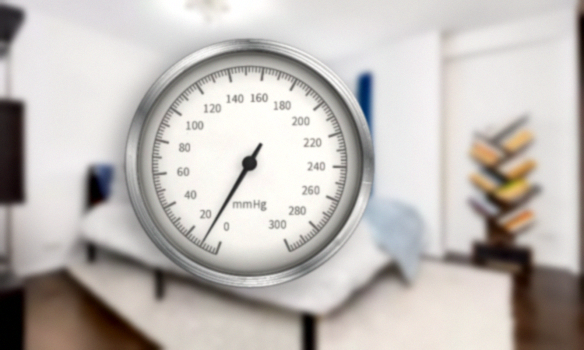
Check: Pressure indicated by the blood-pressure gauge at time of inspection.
10 mmHg
